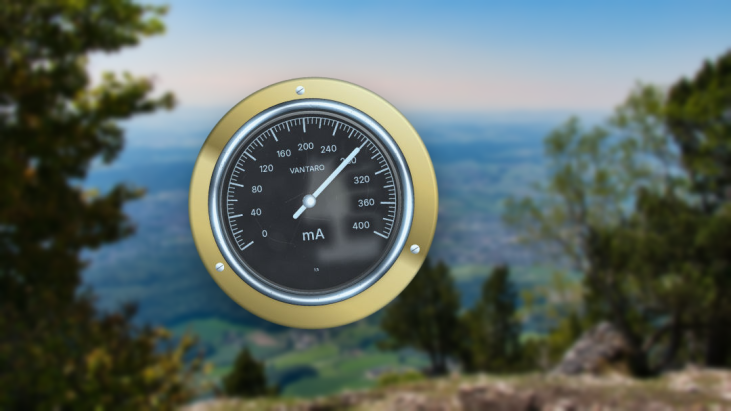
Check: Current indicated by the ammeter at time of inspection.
280 mA
